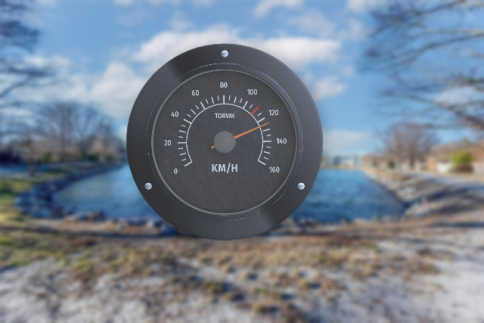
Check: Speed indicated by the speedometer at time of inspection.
125 km/h
